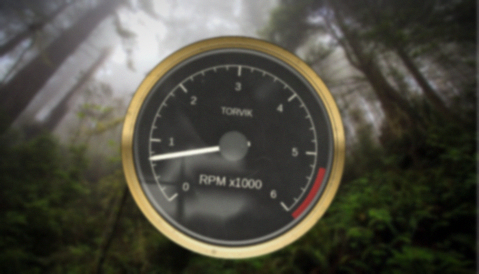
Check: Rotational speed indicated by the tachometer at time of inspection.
700 rpm
